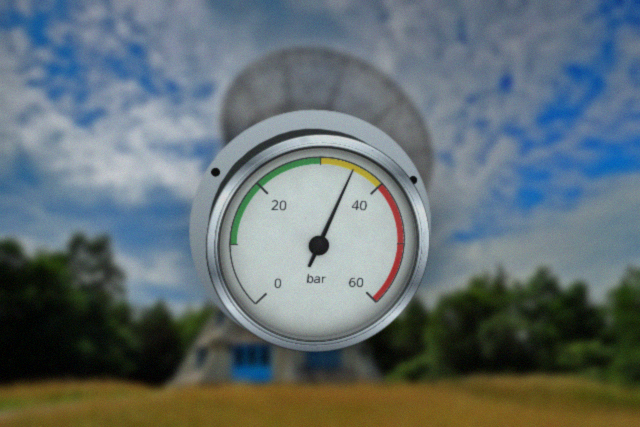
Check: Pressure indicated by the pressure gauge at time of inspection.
35 bar
